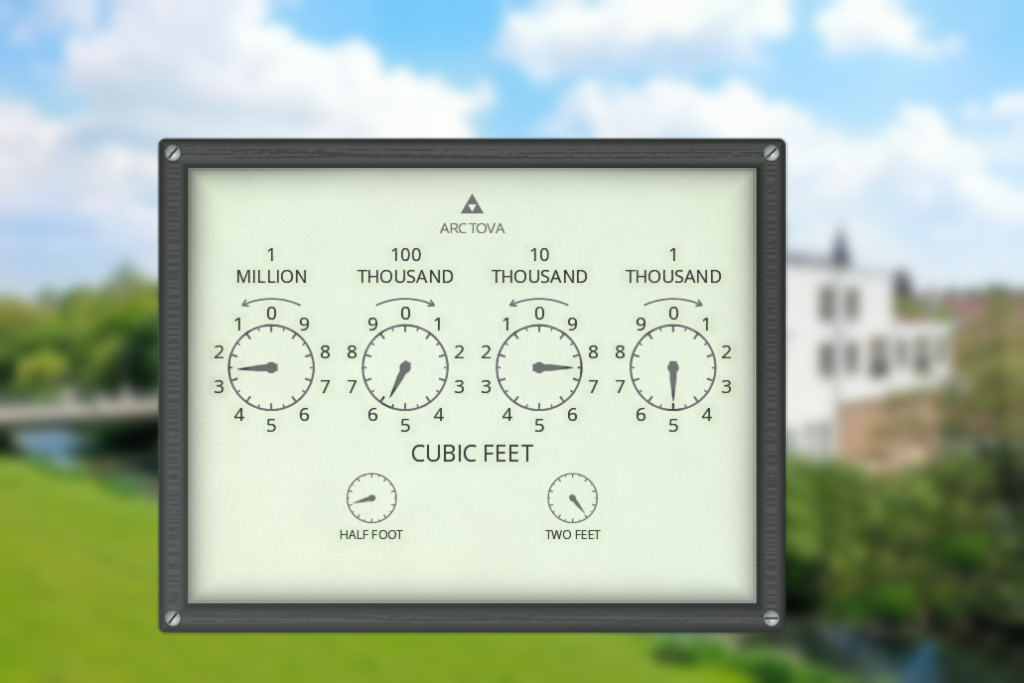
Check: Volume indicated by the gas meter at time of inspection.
257500 ft³
